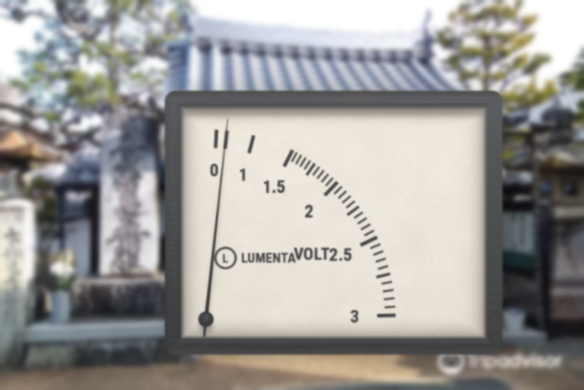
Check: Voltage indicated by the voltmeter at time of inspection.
0.5 V
